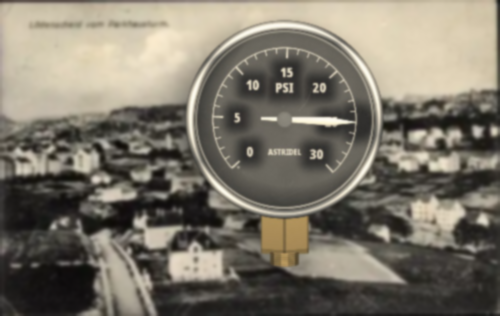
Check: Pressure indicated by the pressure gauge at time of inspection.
25 psi
